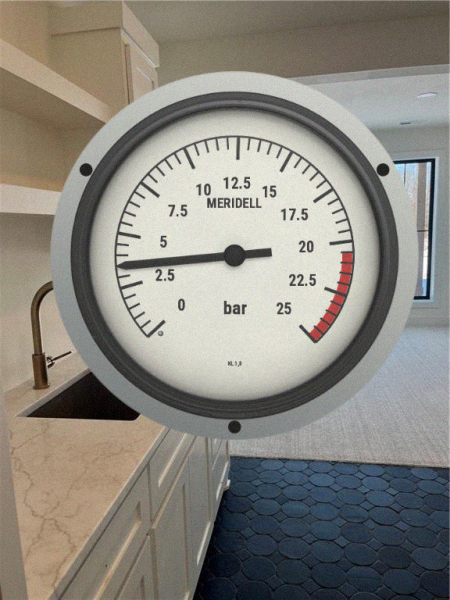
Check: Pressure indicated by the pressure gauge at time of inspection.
3.5 bar
